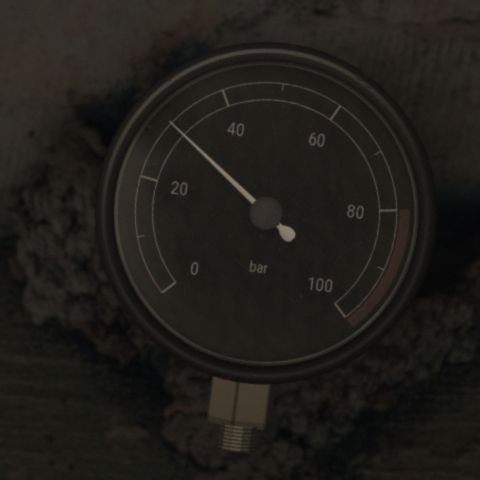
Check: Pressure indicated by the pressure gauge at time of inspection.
30 bar
